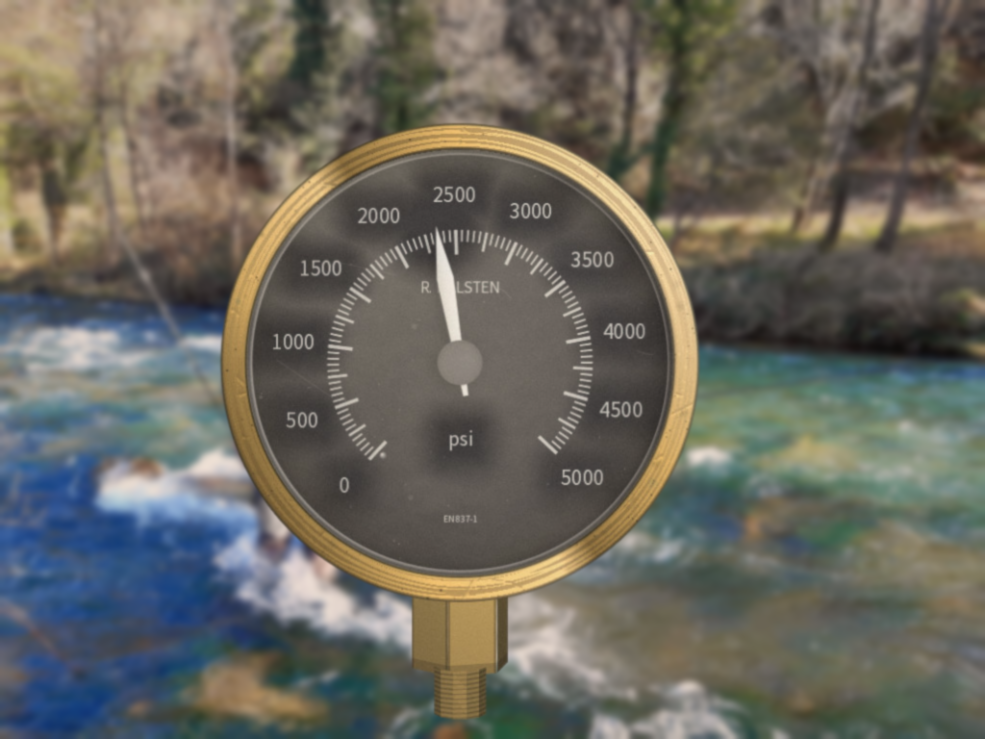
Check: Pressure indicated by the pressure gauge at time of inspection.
2350 psi
